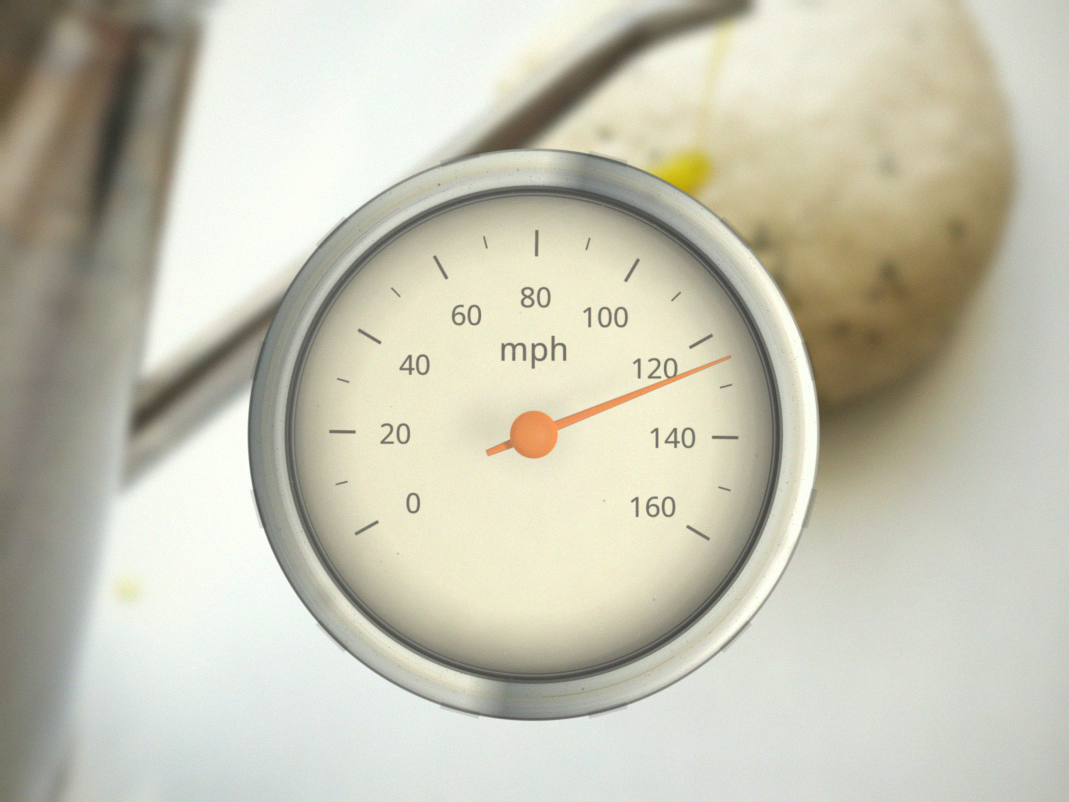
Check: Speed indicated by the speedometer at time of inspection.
125 mph
